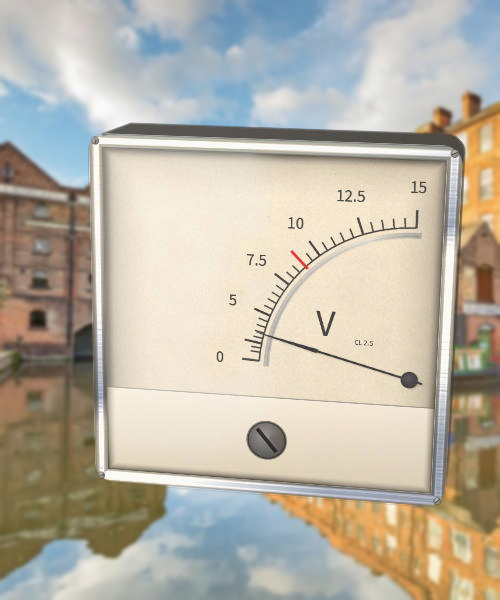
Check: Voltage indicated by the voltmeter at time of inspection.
3.5 V
